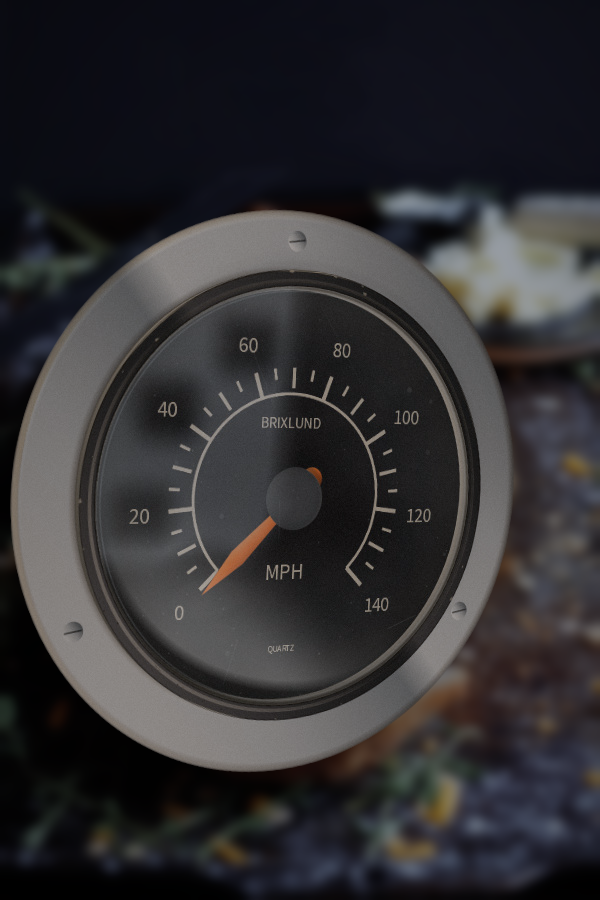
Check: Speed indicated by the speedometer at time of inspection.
0 mph
